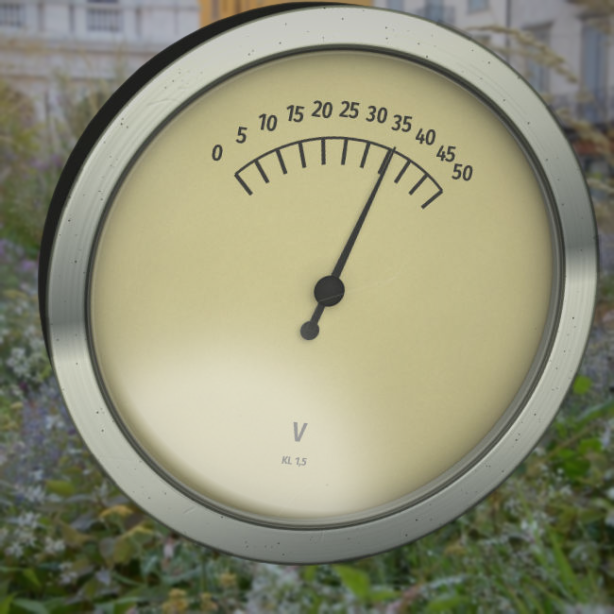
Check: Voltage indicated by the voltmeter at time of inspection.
35 V
